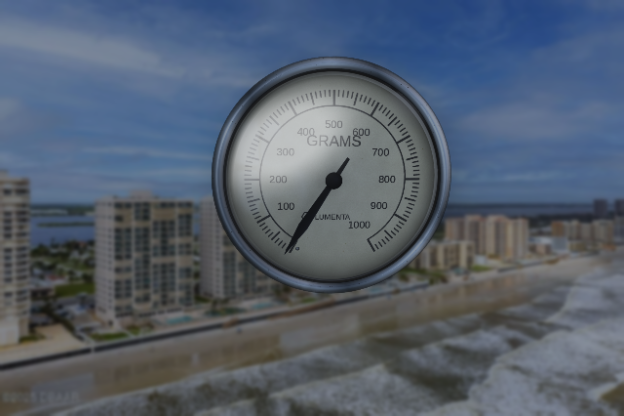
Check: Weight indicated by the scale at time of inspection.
10 g
